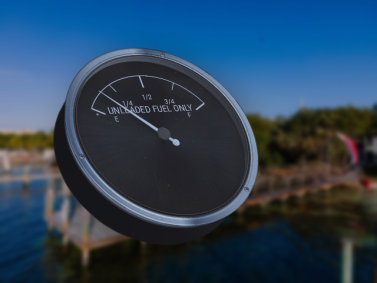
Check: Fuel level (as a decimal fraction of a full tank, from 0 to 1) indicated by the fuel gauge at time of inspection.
0.125
